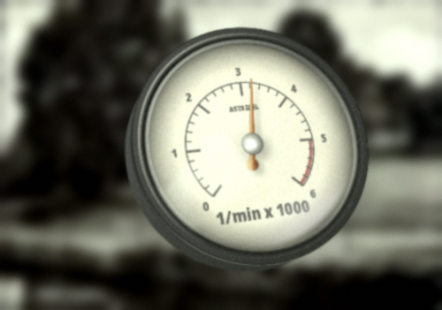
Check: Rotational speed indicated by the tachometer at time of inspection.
3200 rpm
